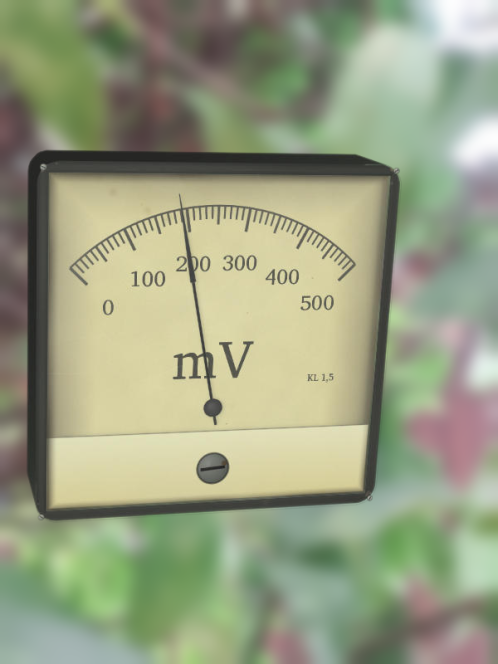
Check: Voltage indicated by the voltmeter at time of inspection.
190 mV
